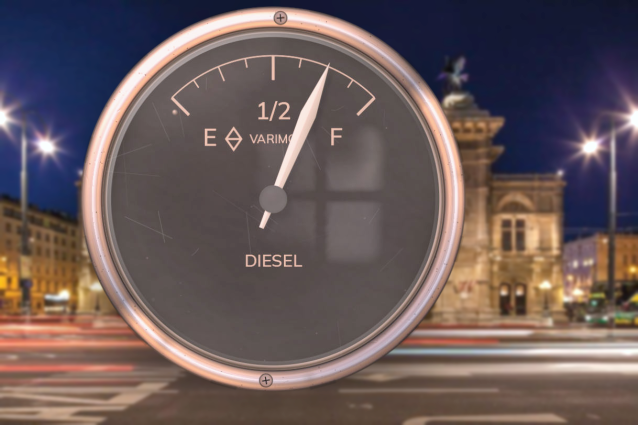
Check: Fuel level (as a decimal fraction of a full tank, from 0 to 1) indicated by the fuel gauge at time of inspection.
0.75
